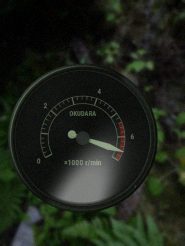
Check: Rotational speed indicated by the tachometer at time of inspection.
6600 rpm
